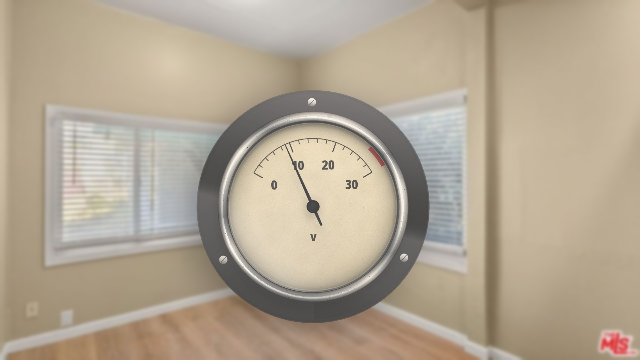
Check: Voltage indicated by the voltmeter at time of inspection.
9 V
